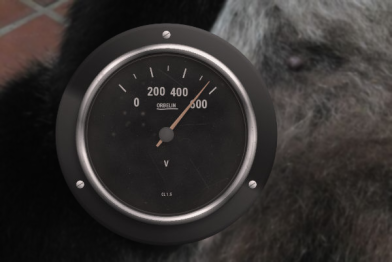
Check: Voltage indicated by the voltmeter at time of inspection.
550 V
